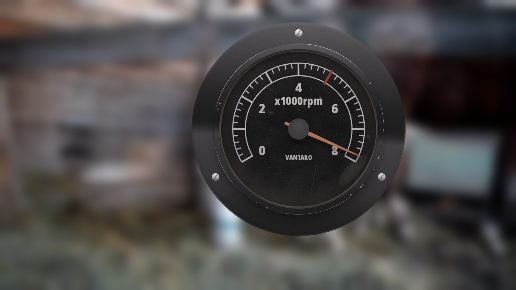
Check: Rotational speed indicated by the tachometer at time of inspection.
7800 rpm
